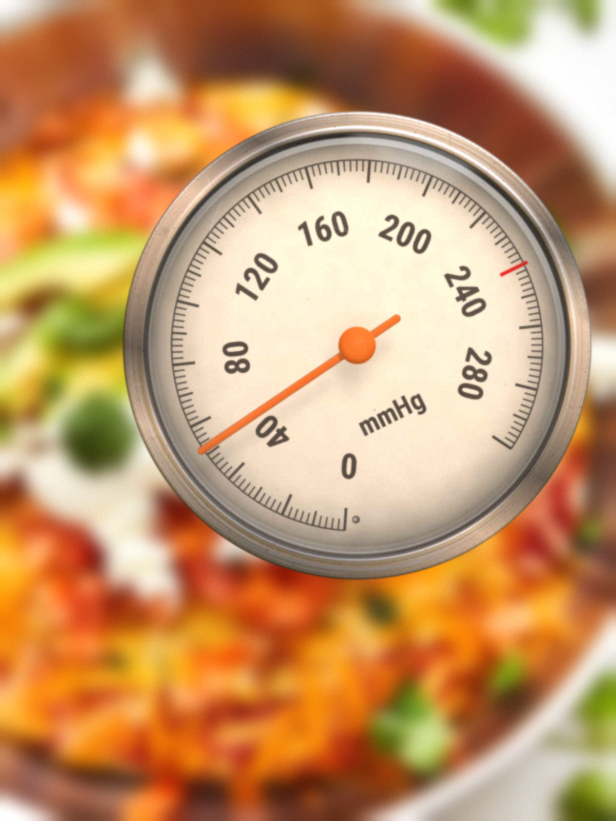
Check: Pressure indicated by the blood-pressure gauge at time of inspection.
52 mmHg
